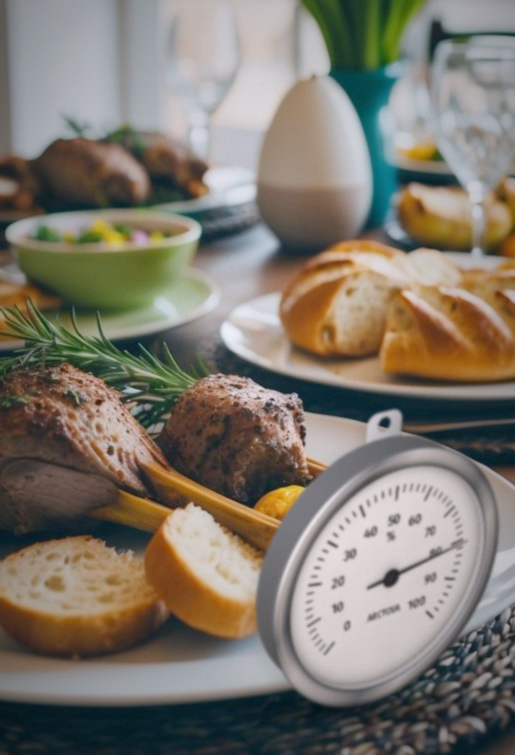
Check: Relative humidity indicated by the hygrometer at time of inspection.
80 %
